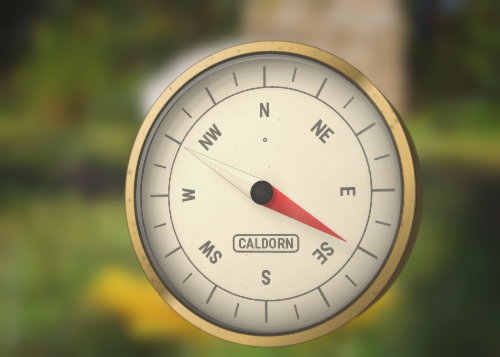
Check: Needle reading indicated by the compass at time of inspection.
120 °
